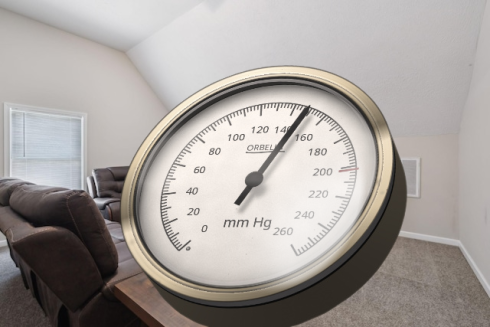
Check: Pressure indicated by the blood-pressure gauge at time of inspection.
150 mmHg
